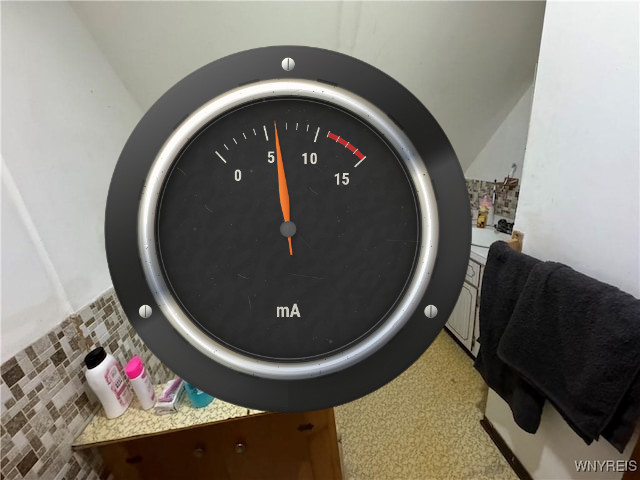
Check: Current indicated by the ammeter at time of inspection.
6 mA
